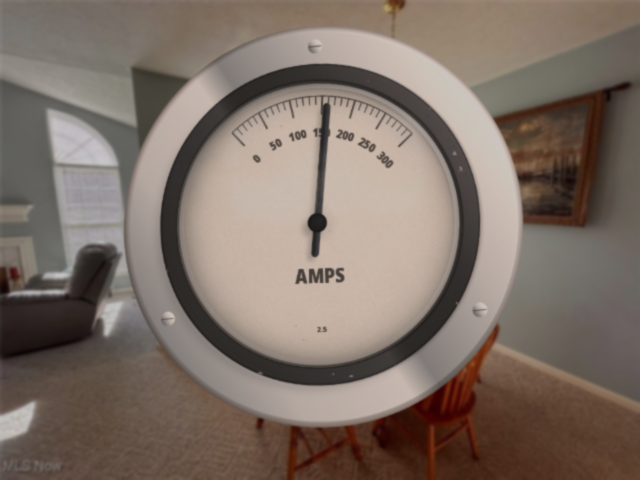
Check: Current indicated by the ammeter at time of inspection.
160 A
